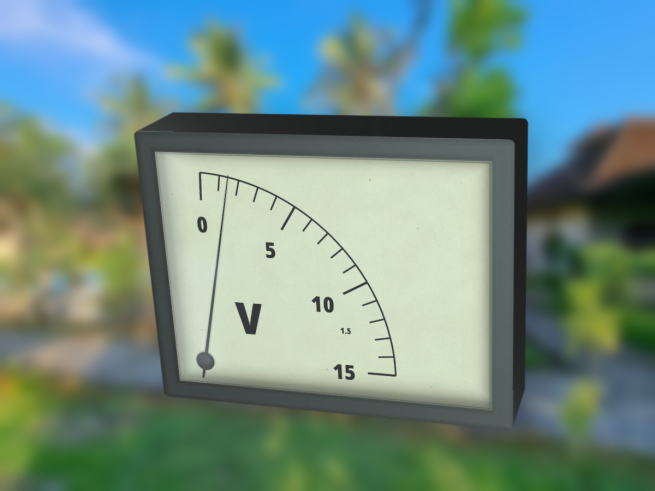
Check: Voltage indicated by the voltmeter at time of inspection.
1.5 V
